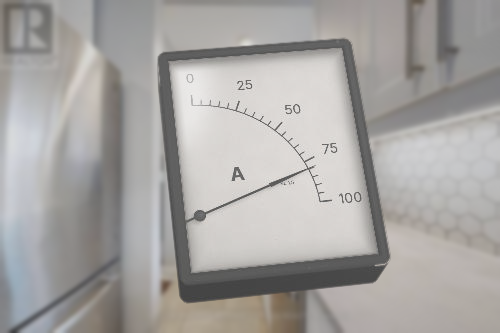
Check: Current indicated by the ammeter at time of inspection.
80 A
